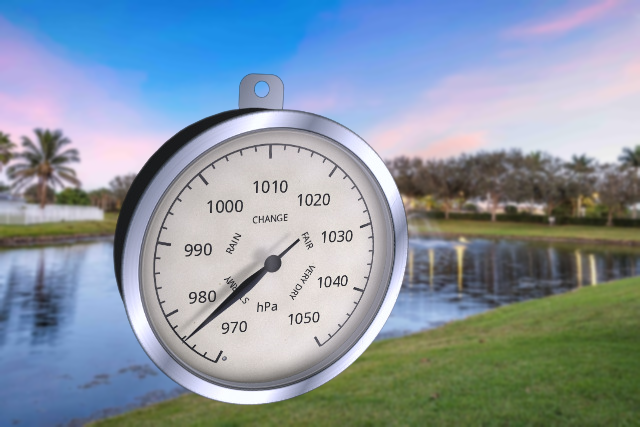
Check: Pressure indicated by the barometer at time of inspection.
976 hPa
